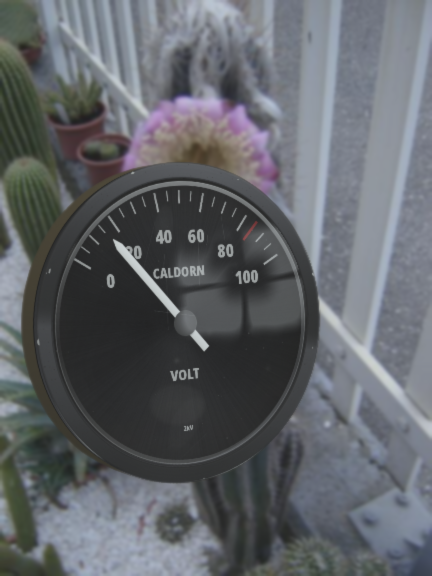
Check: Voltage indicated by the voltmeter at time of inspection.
15 V
